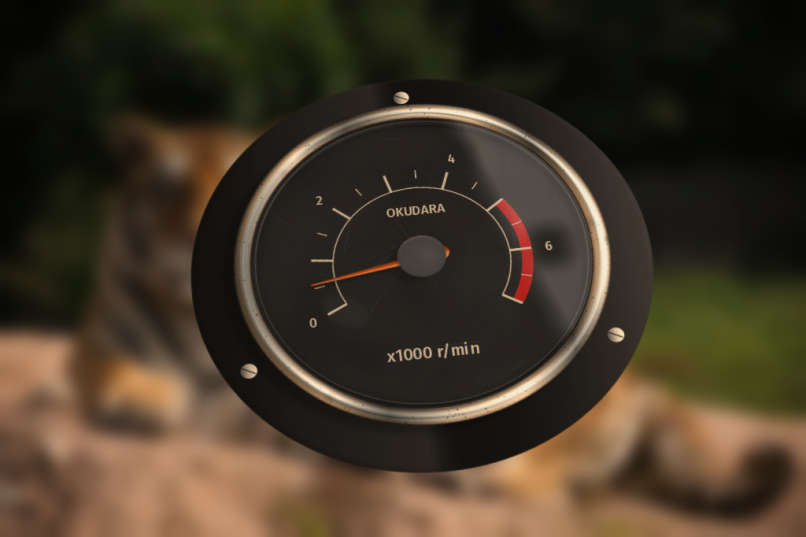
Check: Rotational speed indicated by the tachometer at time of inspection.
500 rpm
